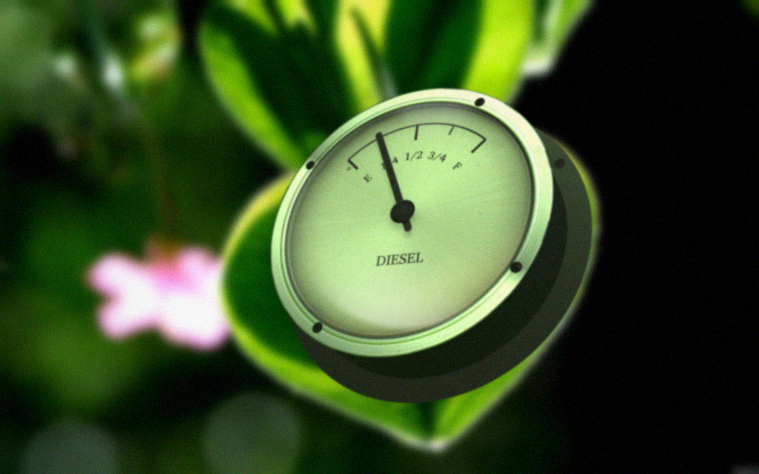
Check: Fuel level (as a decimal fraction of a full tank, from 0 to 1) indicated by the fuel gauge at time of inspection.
0.25
